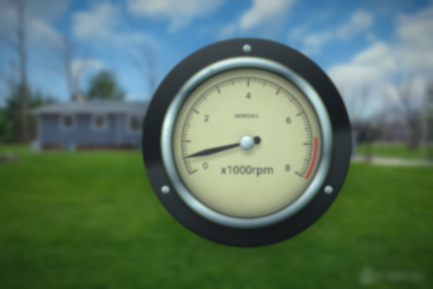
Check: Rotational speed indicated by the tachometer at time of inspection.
500 rpm
